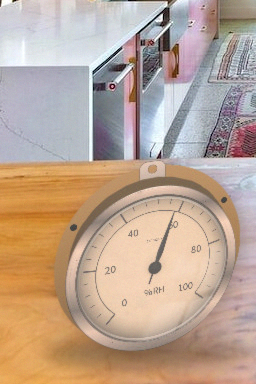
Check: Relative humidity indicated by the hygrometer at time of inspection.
58 %
